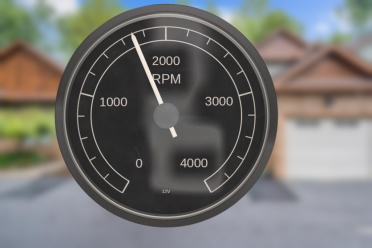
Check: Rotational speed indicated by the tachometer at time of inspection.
1700 rpm
